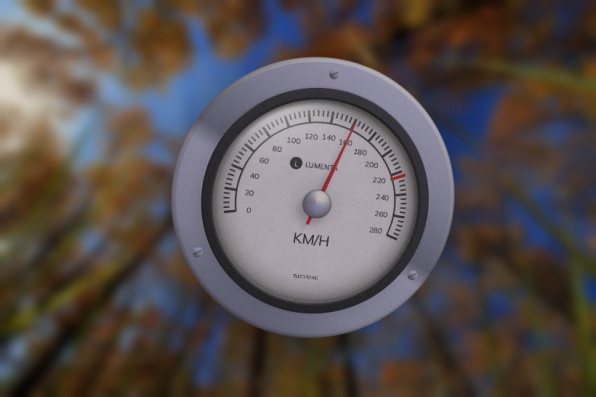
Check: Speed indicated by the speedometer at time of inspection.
160 km/h
